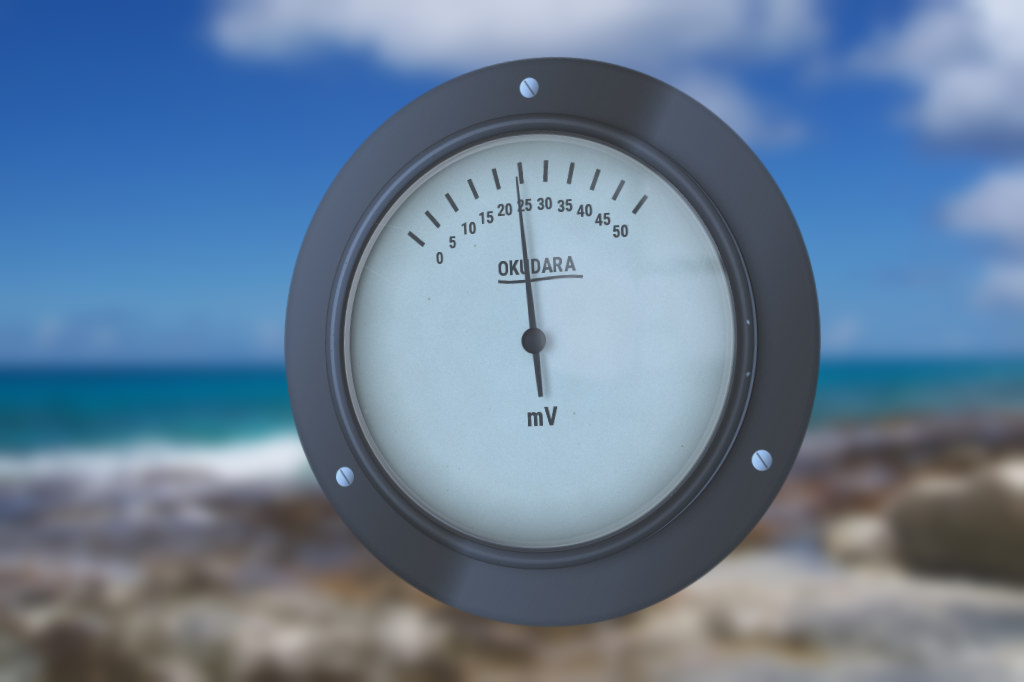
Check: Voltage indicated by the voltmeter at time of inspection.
25 mV
